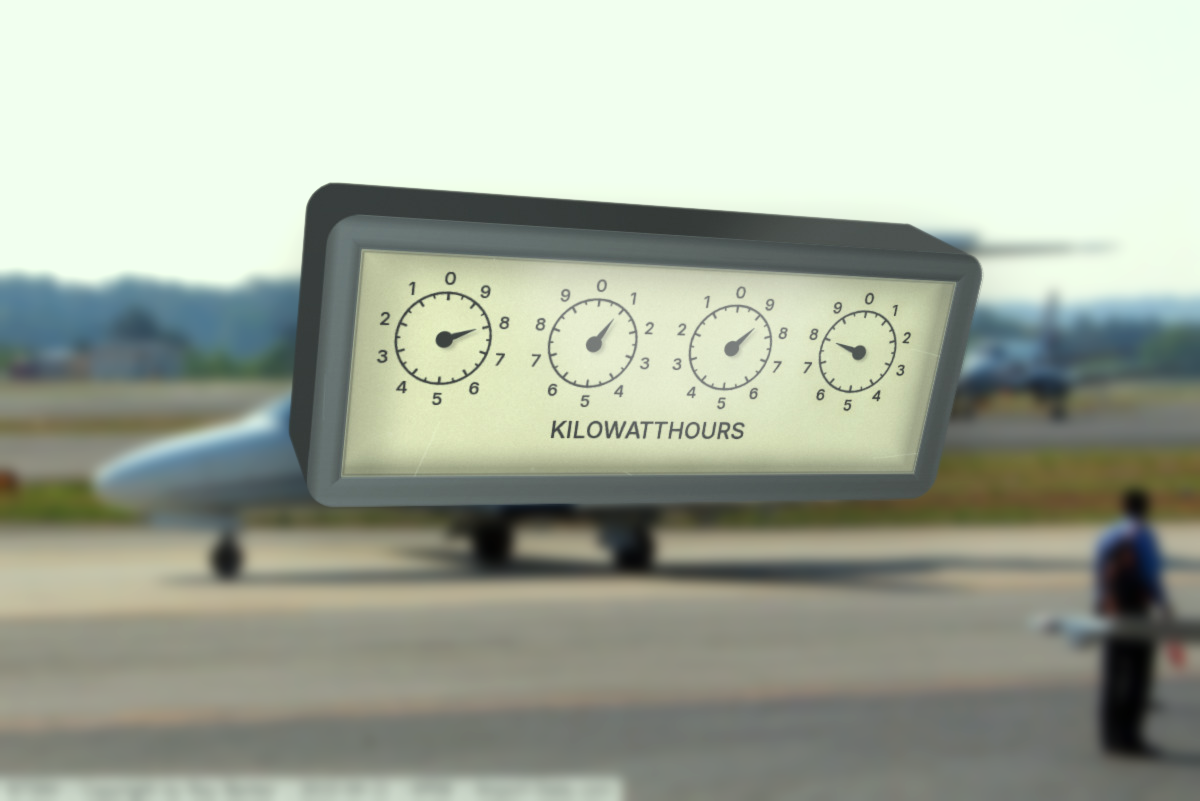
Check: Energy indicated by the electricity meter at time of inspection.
8088 kWh
